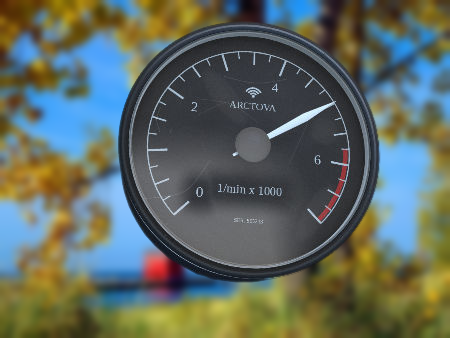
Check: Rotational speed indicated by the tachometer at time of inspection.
5000 rpm
